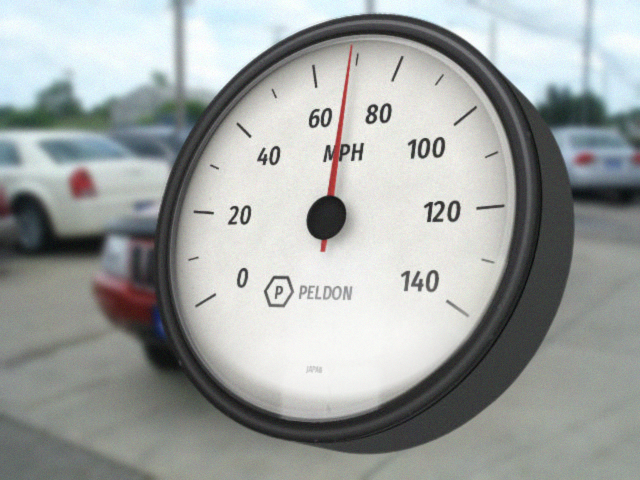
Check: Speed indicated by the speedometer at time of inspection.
70 mph
